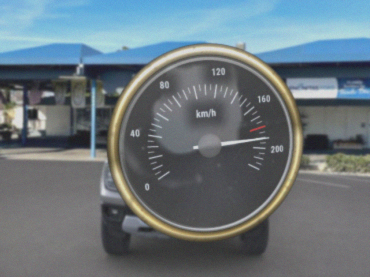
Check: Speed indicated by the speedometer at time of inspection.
190 km/h
